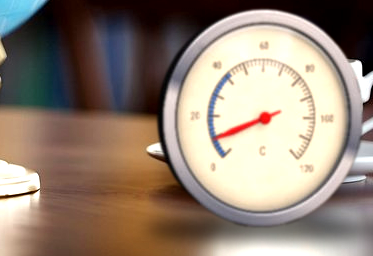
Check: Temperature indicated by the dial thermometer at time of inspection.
10 °C
